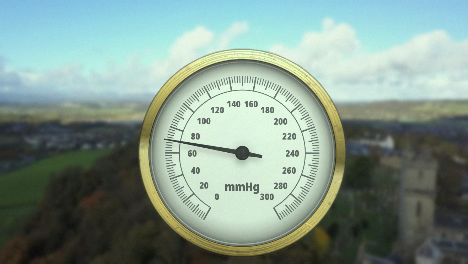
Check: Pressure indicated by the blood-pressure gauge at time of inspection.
70 mmHg
